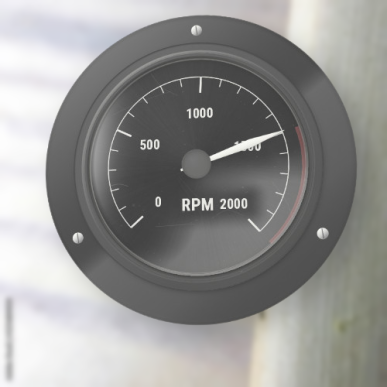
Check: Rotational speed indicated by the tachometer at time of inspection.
1500 rpm
